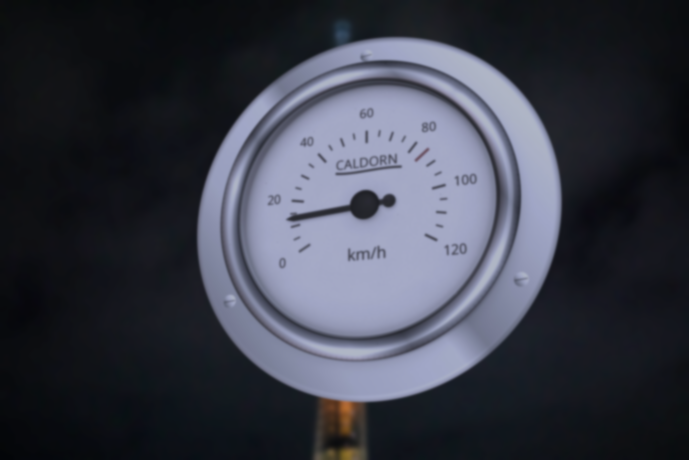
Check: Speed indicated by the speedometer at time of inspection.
12.5 km/h
